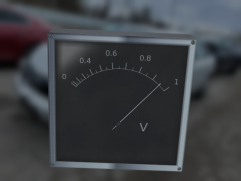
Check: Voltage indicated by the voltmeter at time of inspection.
0.95 V
